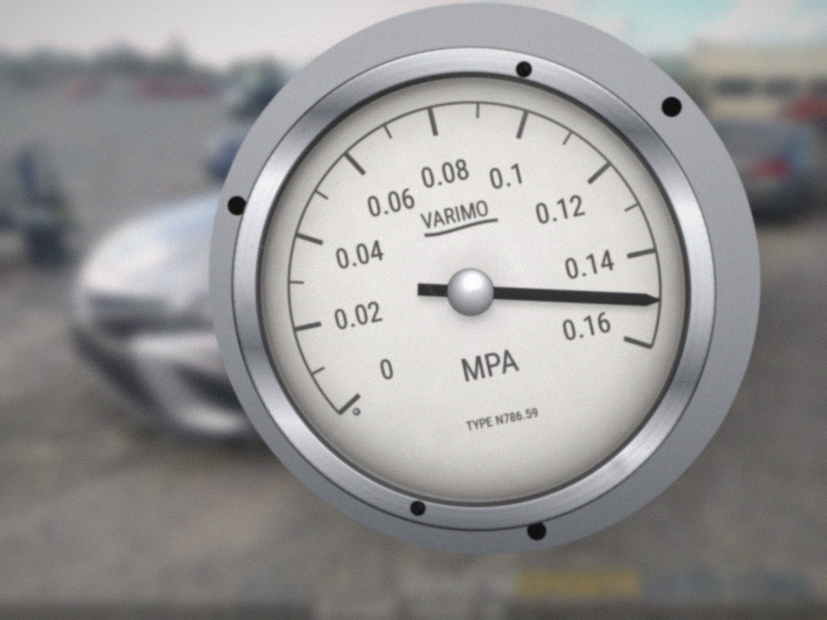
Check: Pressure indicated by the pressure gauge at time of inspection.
0.15 MPa
